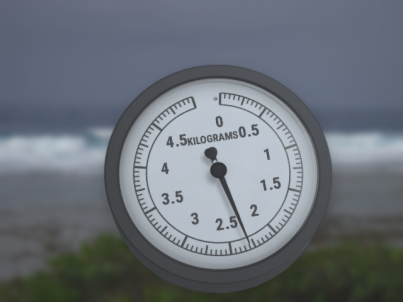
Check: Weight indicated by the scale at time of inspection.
2.3 kg
